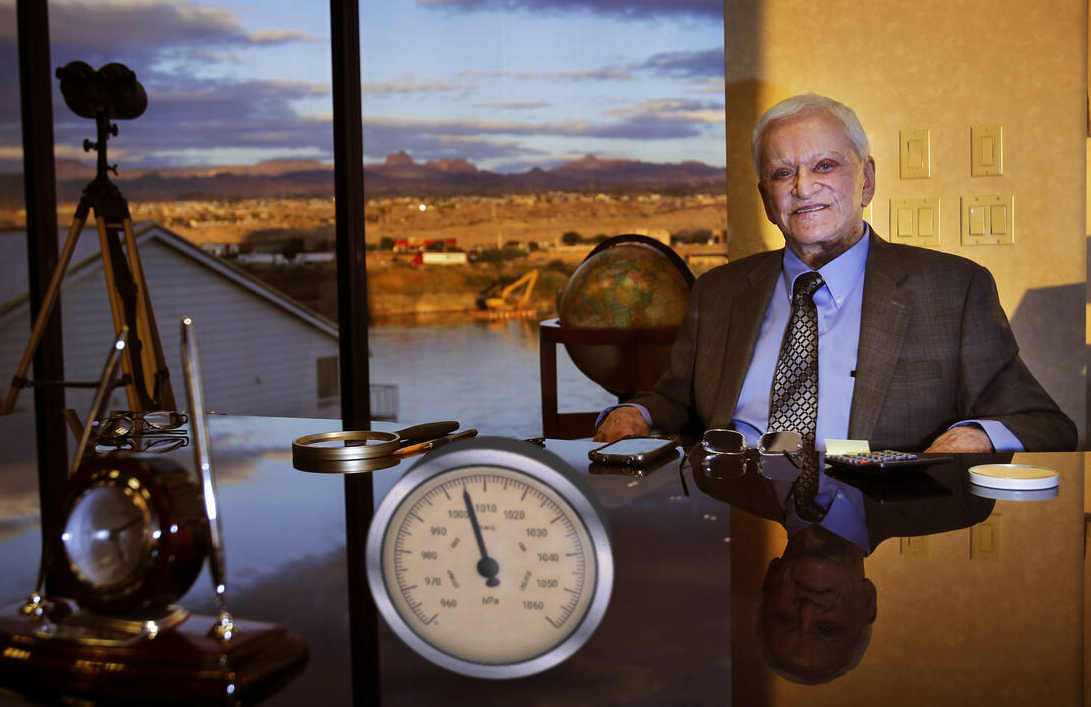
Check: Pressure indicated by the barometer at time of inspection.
1005 hPa
